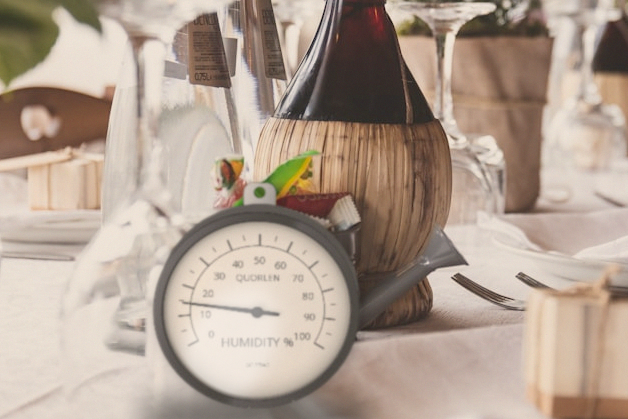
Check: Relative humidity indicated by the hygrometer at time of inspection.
15 %
